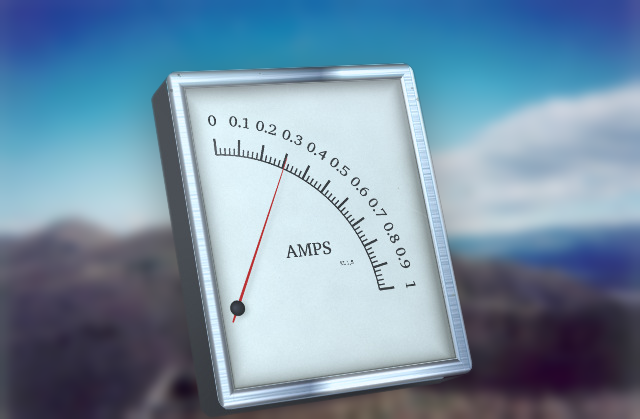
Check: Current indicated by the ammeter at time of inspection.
0.3 A
